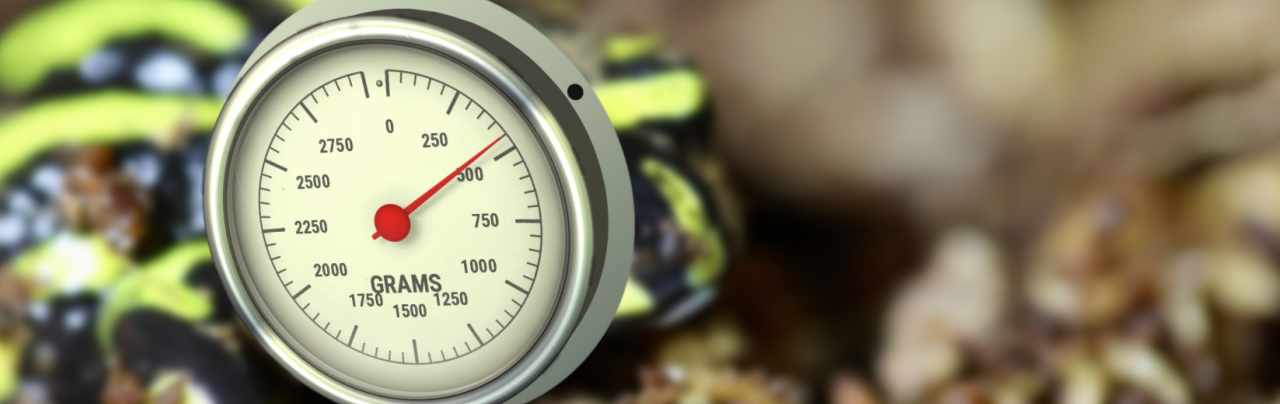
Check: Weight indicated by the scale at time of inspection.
450 g
